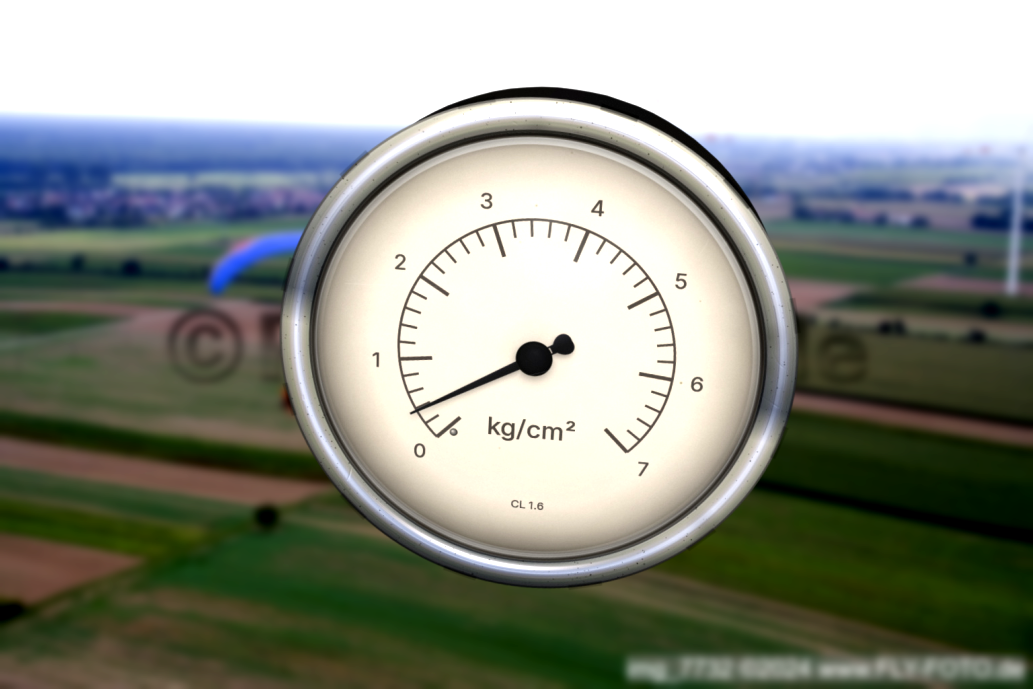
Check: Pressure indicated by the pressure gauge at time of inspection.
0.4 kg/cm²
